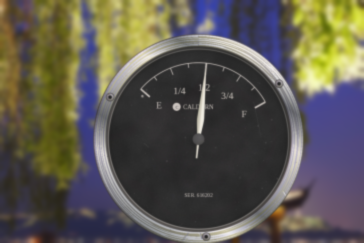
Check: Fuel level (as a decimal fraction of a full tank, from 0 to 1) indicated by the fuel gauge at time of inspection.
0.5
